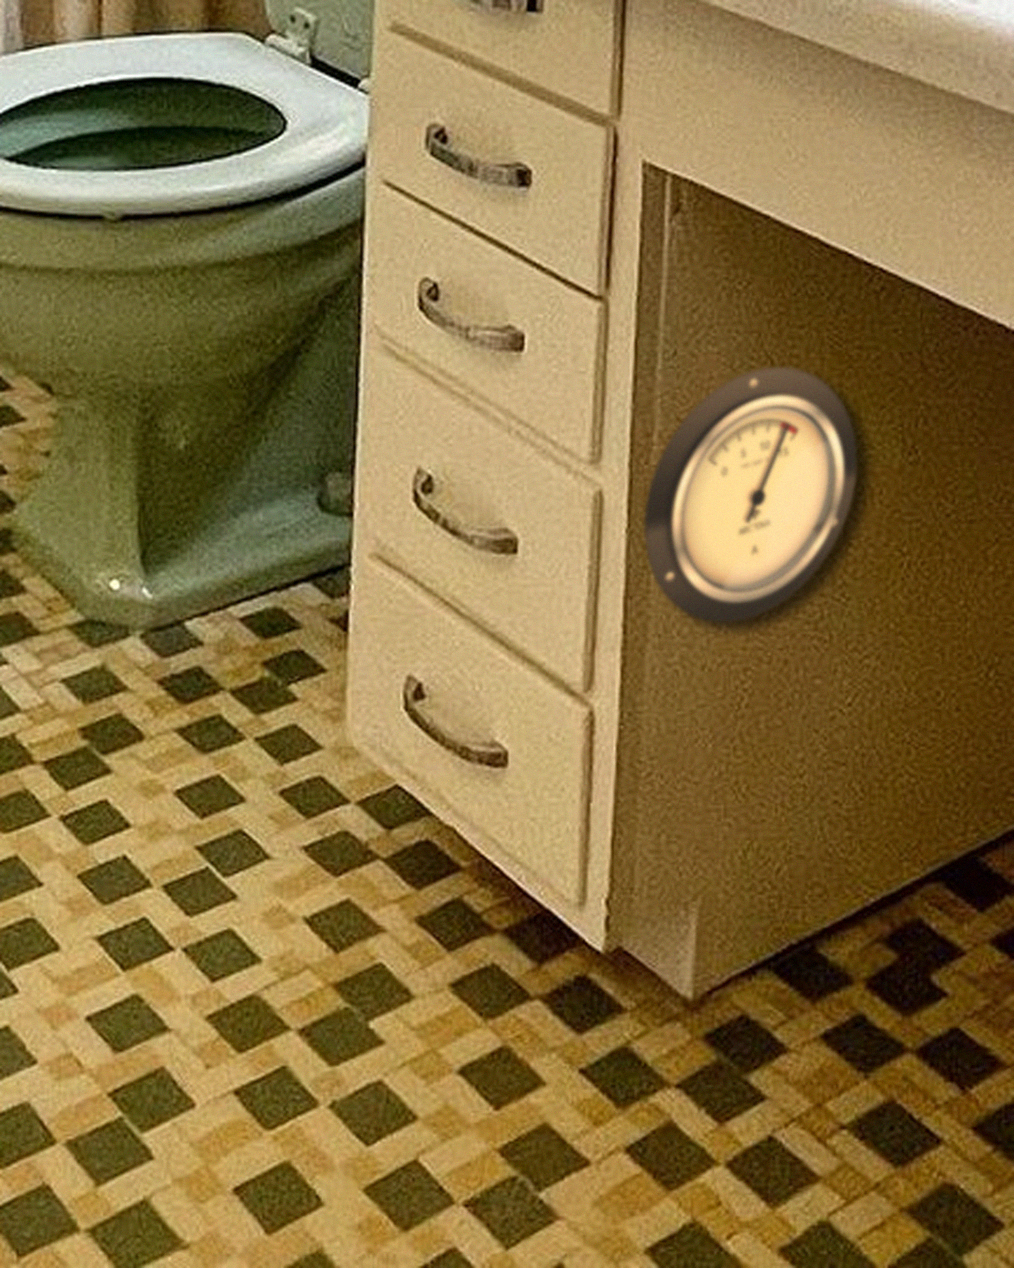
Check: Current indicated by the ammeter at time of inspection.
12.5 A
